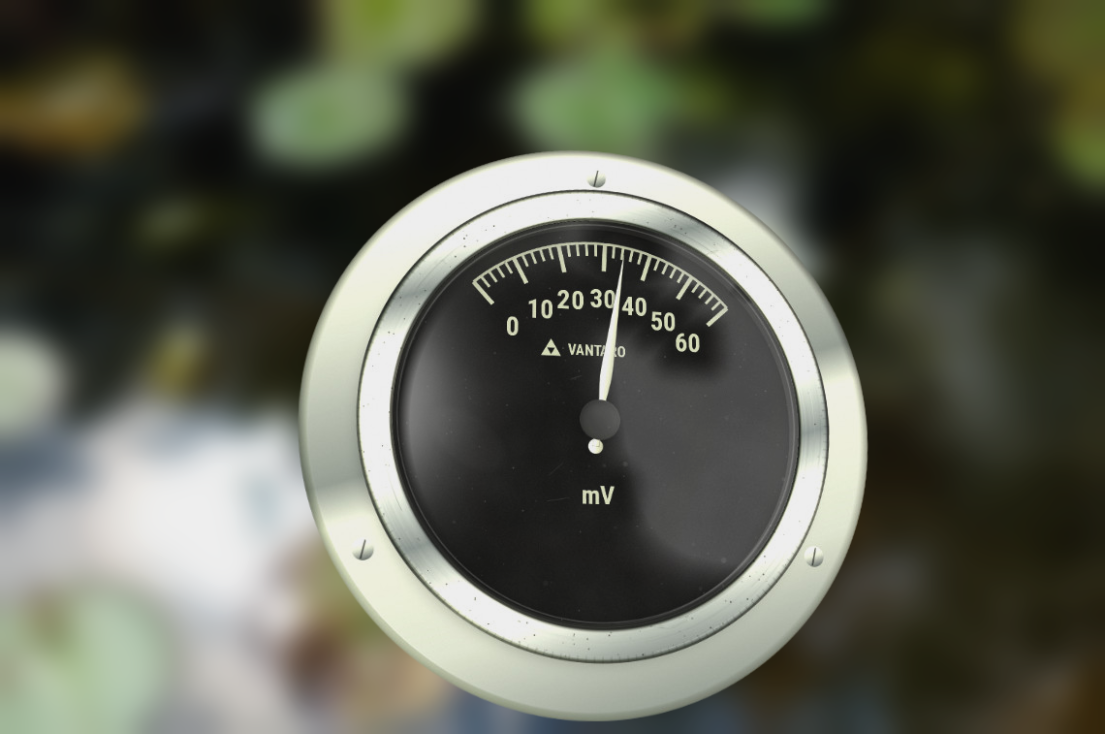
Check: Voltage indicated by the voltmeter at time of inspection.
34 mV
